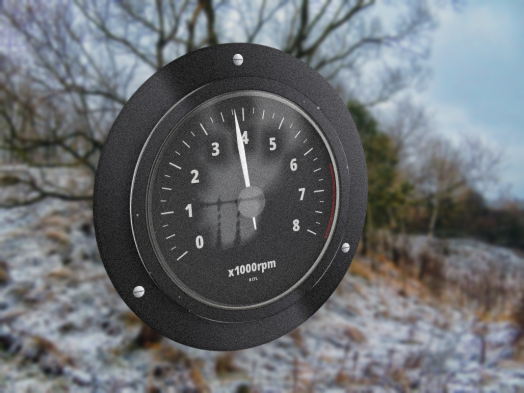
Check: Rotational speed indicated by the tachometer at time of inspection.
3750 rpm
